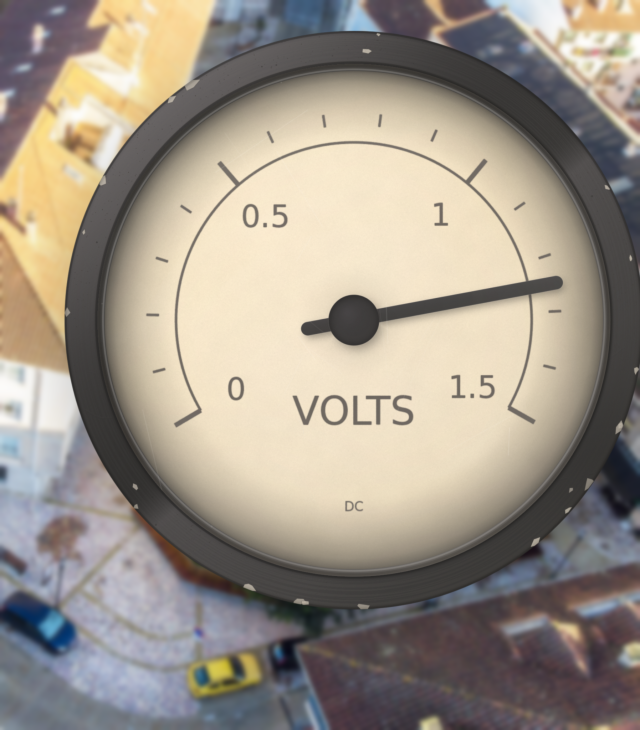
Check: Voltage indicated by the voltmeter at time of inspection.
1.25 V
